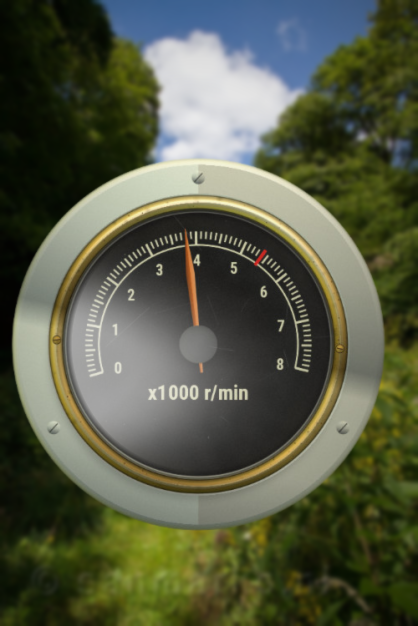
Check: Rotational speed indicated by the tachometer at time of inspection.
3800 rpm
